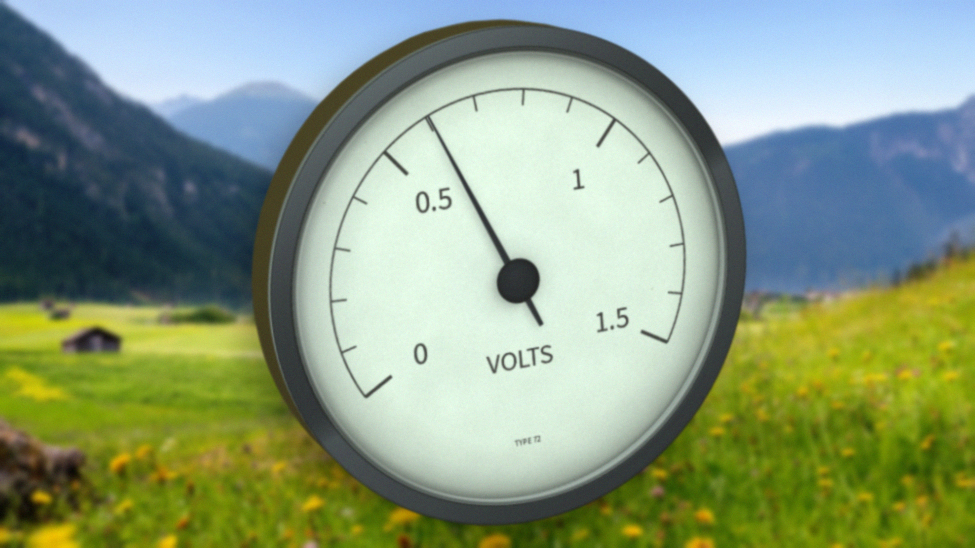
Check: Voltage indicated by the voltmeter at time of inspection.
0.6 V
